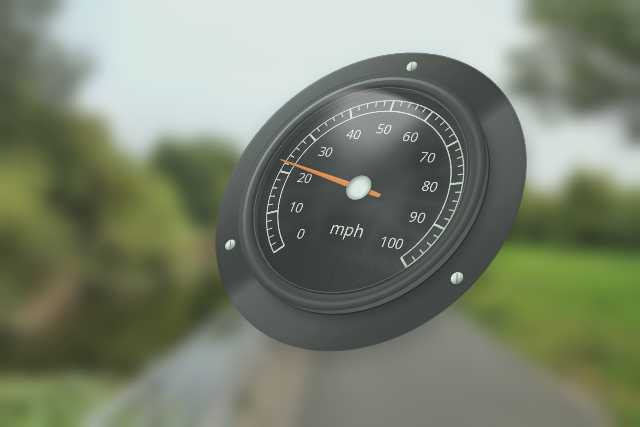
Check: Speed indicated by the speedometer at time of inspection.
22 mph
